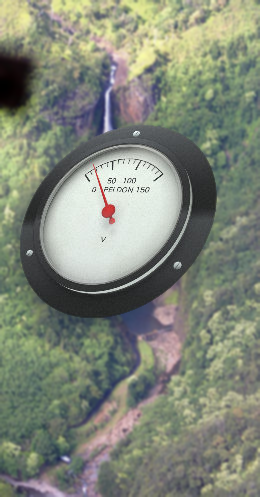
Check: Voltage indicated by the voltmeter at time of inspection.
20 V
